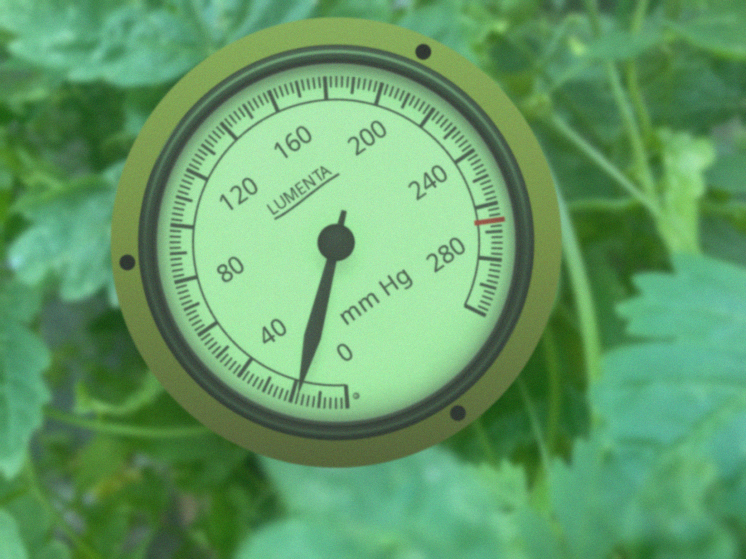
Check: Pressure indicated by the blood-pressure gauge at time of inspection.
18 mmHg
